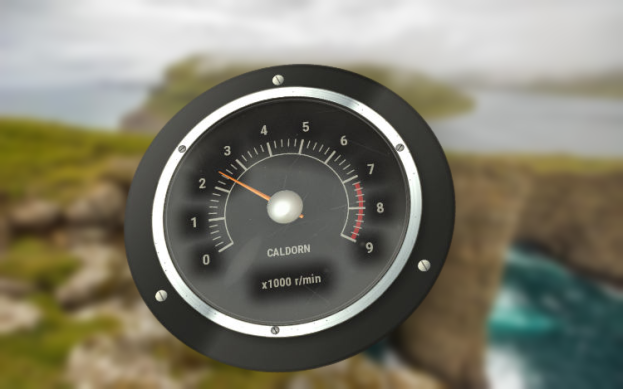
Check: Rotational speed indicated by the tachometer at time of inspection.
2400 rpm
